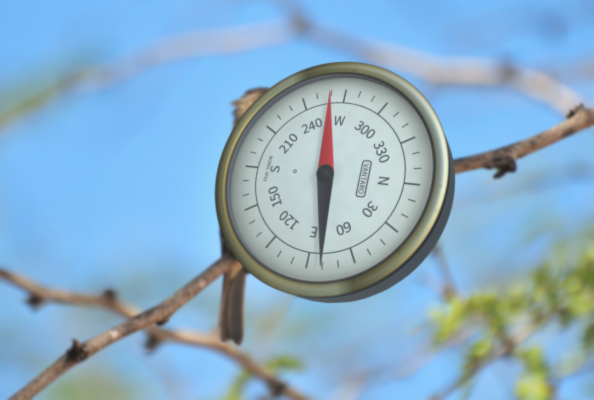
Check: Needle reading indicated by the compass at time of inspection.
260 °
